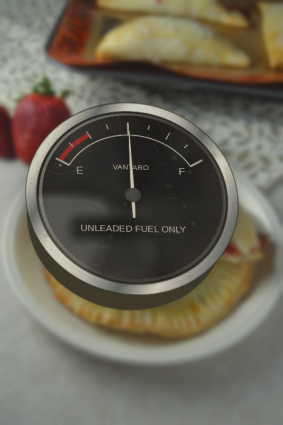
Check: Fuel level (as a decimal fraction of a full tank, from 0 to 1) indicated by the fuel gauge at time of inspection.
0.5
